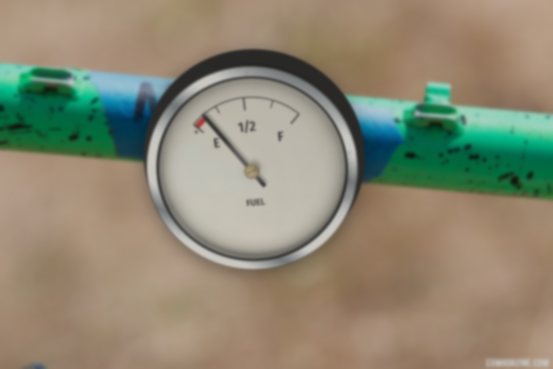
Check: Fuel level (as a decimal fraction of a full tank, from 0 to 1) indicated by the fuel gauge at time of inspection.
0.125
